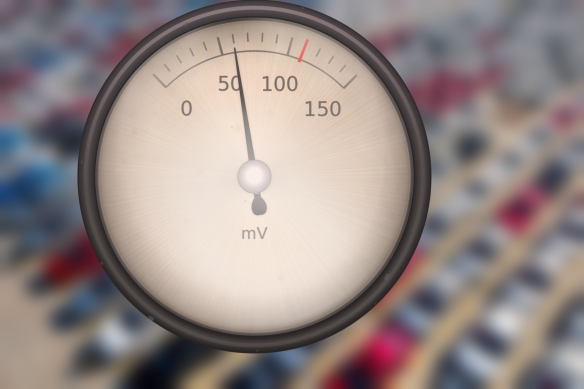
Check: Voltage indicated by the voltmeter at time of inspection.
60 mV
